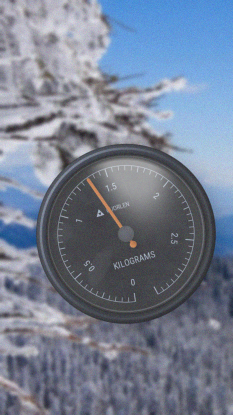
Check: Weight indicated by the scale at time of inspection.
1.35 kg
